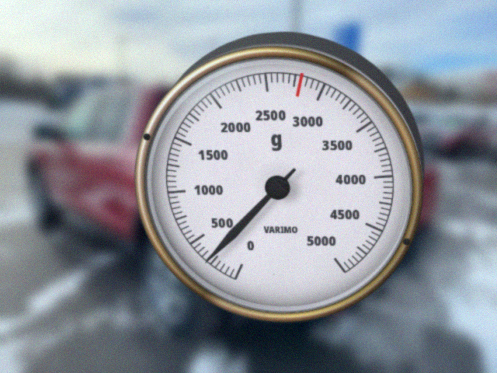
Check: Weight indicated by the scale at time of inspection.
300 g
